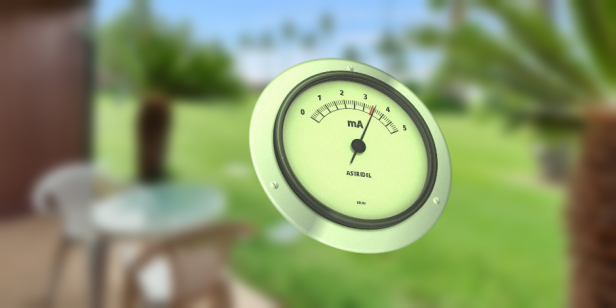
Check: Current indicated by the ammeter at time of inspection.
3.5 mA
